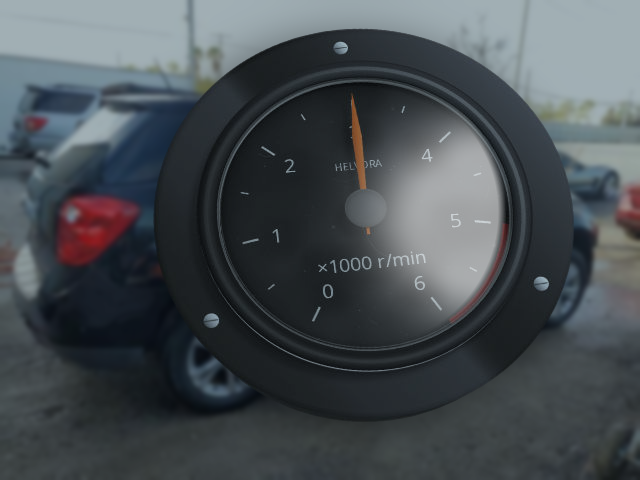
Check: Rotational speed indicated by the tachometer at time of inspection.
3000 rpm
